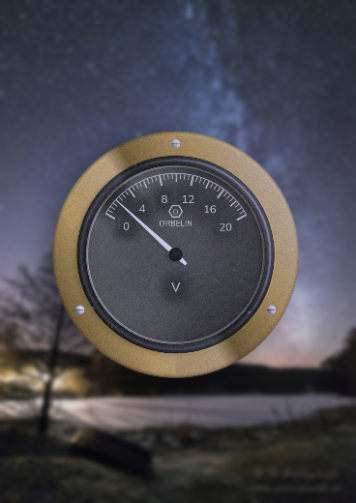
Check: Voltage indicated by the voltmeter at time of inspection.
2 V
